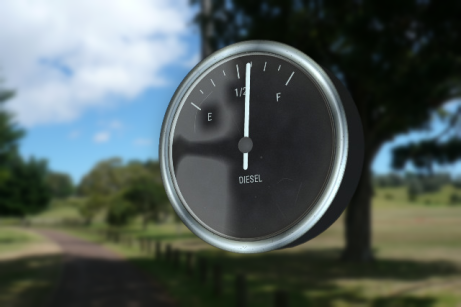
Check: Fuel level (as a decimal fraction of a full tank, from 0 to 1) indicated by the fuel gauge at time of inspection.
0.625
